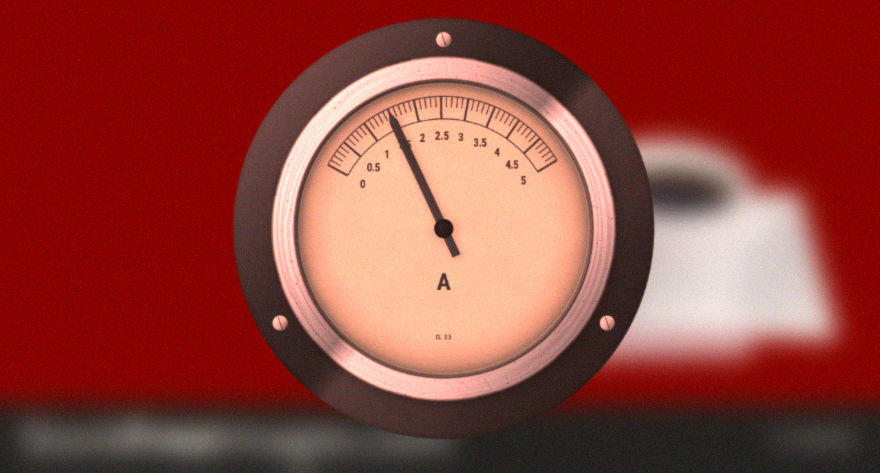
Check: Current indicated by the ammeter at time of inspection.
1.5 A
